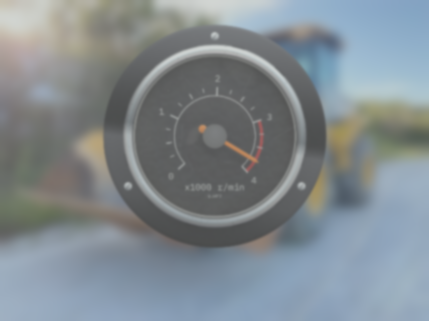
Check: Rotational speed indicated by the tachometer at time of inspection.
3750 rpm
